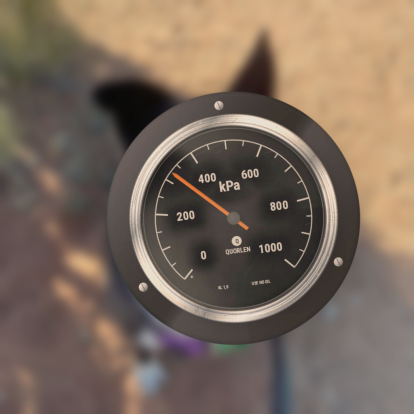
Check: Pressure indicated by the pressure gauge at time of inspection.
325 kPa
